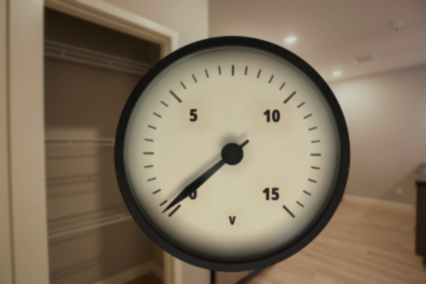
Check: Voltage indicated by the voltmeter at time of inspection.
0.25 V
